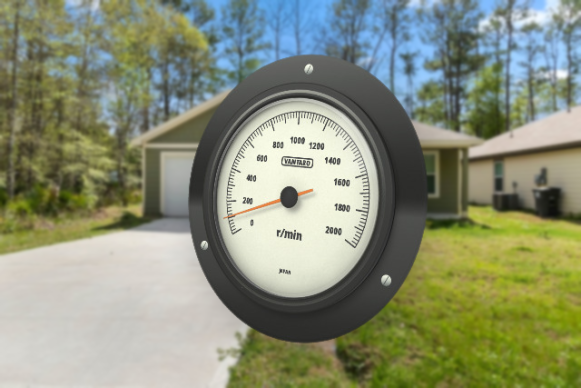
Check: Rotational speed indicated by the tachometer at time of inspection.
100 rpm
